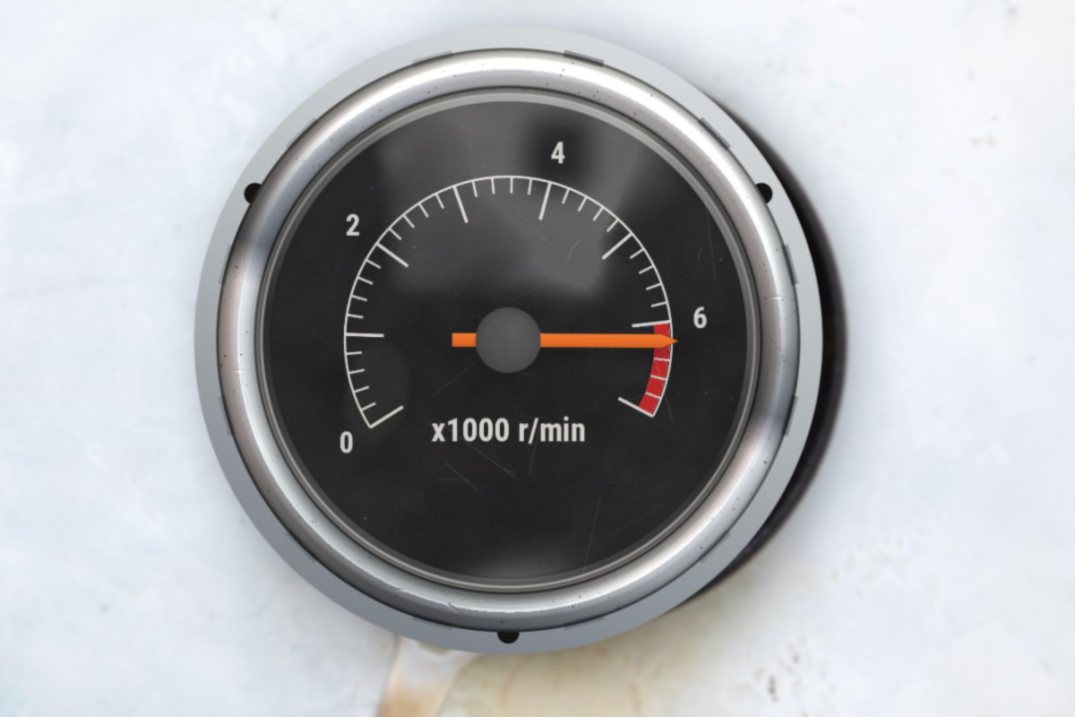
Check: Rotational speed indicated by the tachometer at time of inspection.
6200 rpm
